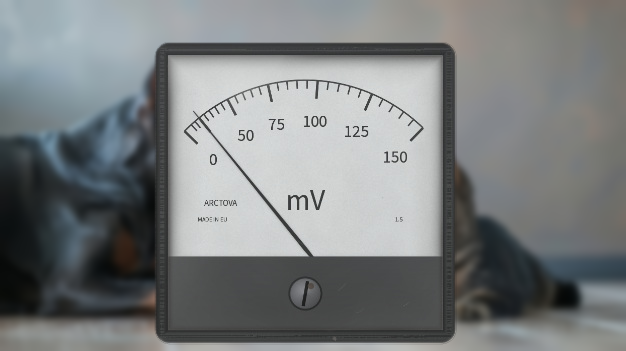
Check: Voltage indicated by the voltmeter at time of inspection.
25 mV
